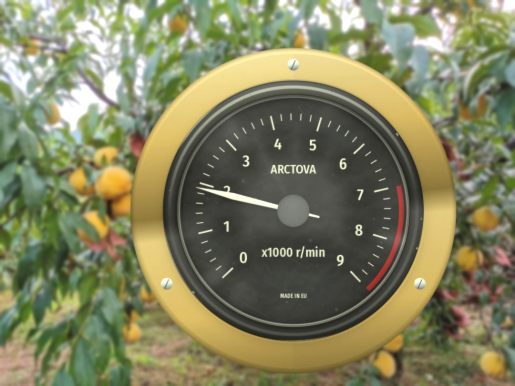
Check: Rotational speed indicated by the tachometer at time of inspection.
1900 rpm
